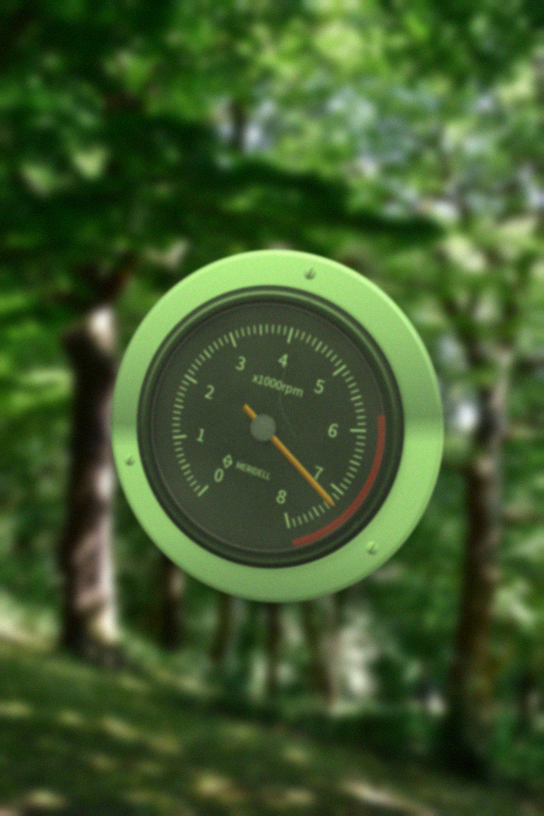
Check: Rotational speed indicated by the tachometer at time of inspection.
7200 rpm
